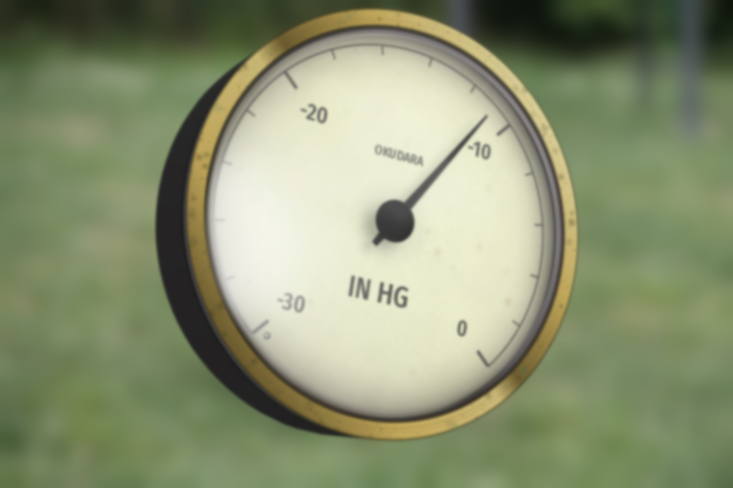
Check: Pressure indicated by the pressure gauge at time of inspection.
-11 inHg
